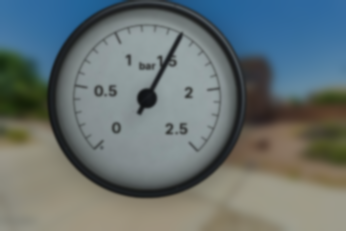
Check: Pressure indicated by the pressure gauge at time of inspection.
1.5 bar
